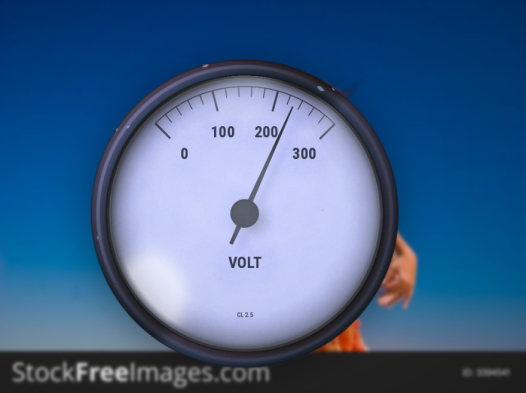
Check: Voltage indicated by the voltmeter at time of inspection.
230 V
